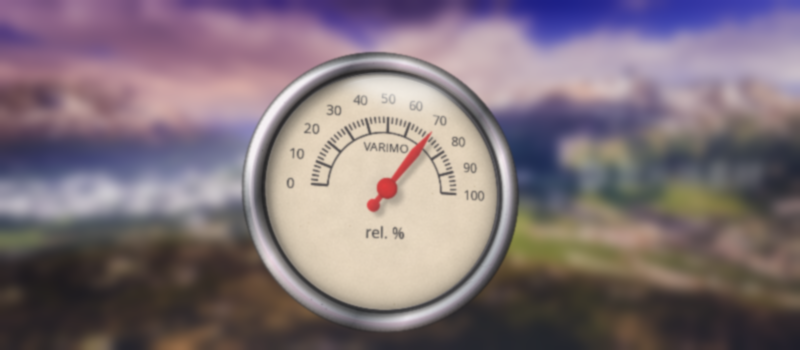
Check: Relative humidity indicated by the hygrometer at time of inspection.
70 %
